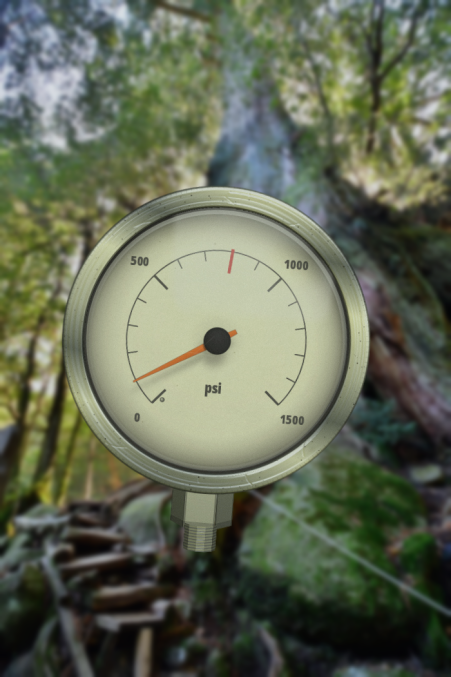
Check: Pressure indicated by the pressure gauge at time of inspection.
100 psi
